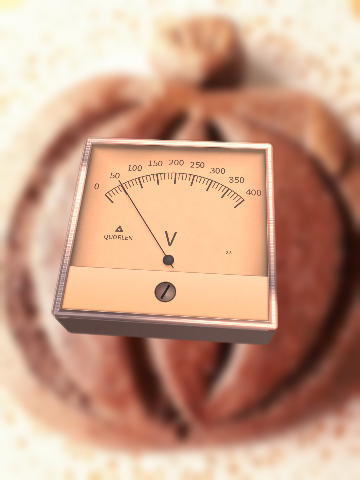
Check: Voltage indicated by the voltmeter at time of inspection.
50 V
